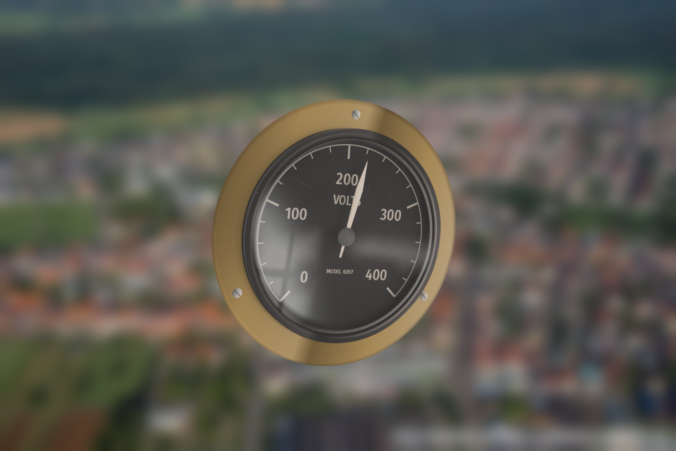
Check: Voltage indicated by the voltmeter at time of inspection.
220 V
